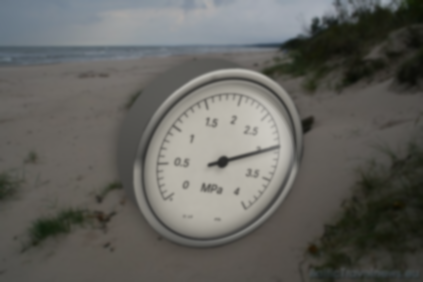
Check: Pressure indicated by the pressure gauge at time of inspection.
3 MPa
